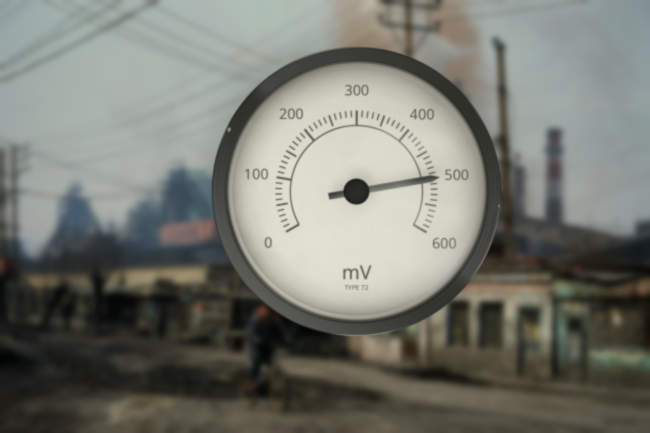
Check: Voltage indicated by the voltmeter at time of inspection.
500 mV
